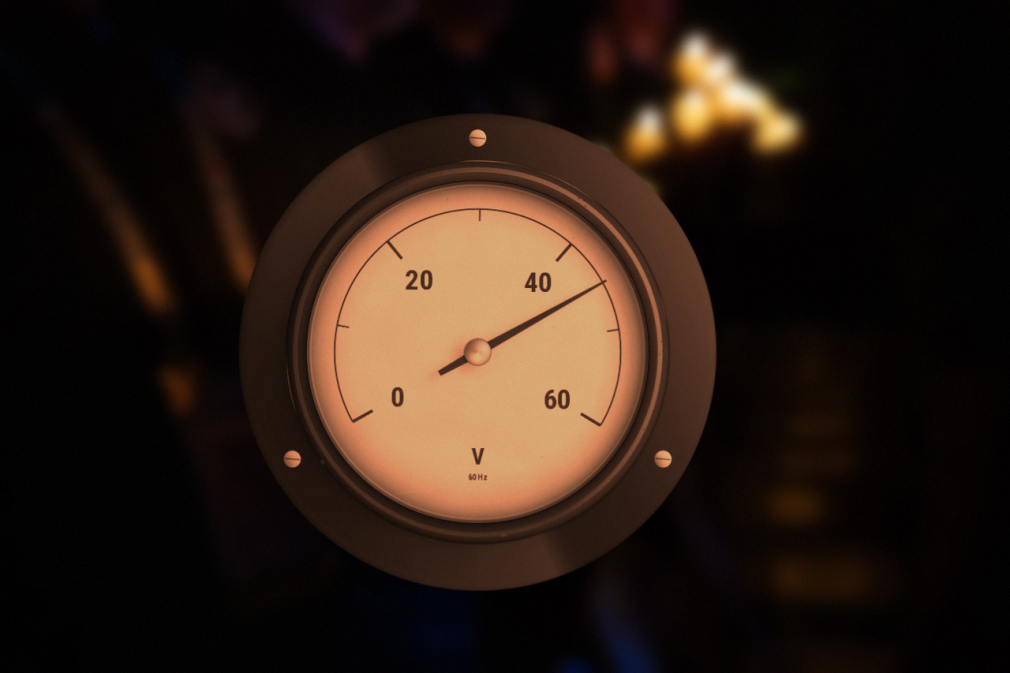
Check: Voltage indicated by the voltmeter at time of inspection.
45 V
